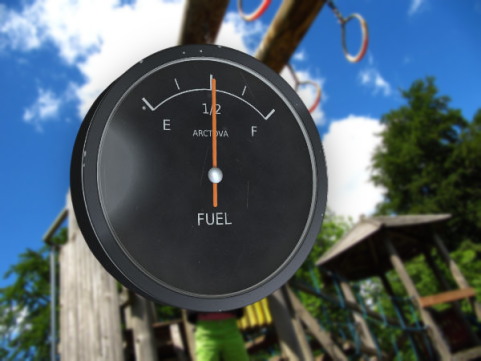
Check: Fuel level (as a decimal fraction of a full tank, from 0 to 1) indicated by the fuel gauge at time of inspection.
0.5
